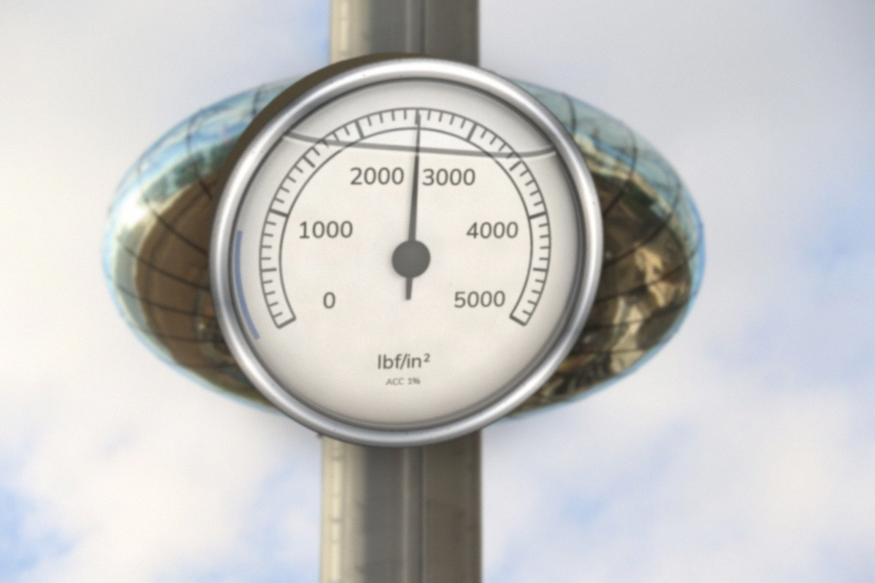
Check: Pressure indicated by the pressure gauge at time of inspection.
2500 psi
